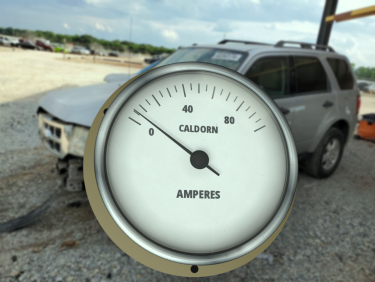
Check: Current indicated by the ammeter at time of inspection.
5 A
